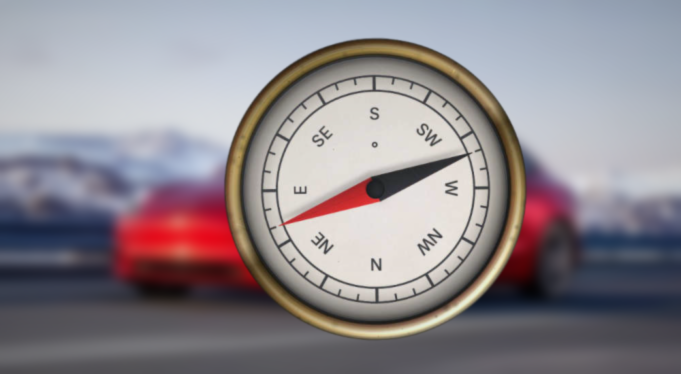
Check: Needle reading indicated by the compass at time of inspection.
70 °
